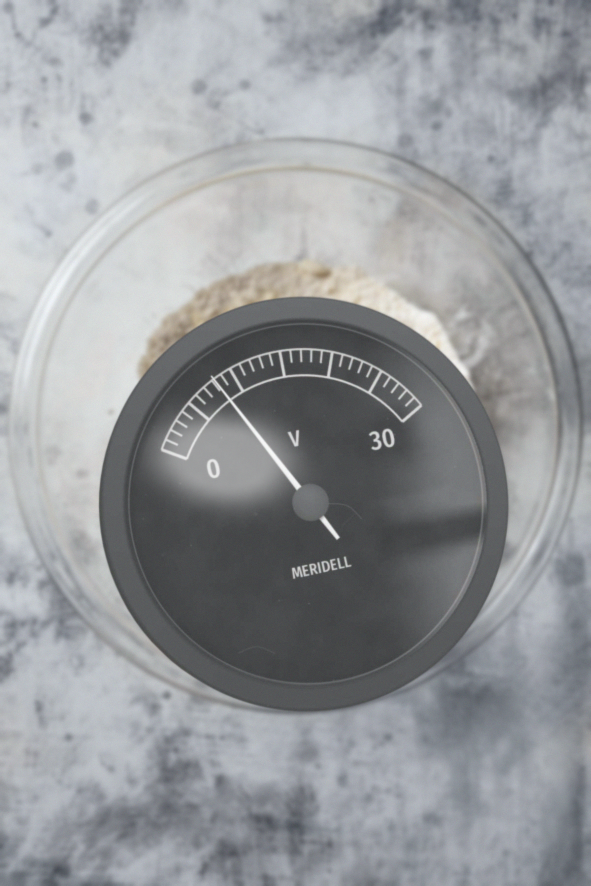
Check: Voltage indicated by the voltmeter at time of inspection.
8 V
